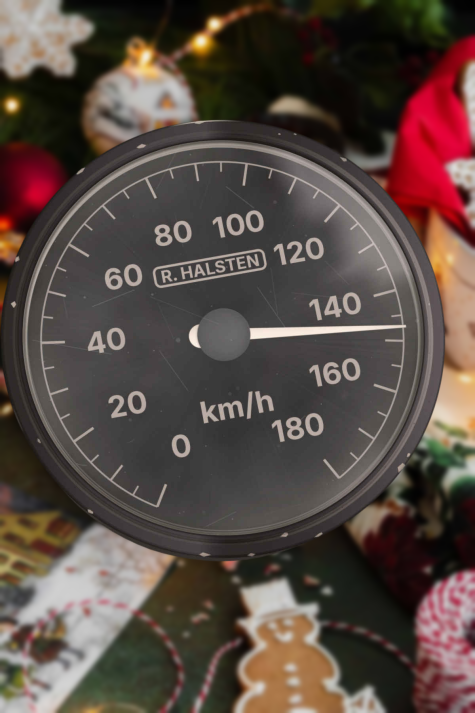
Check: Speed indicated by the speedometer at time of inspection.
147.5 km/h
